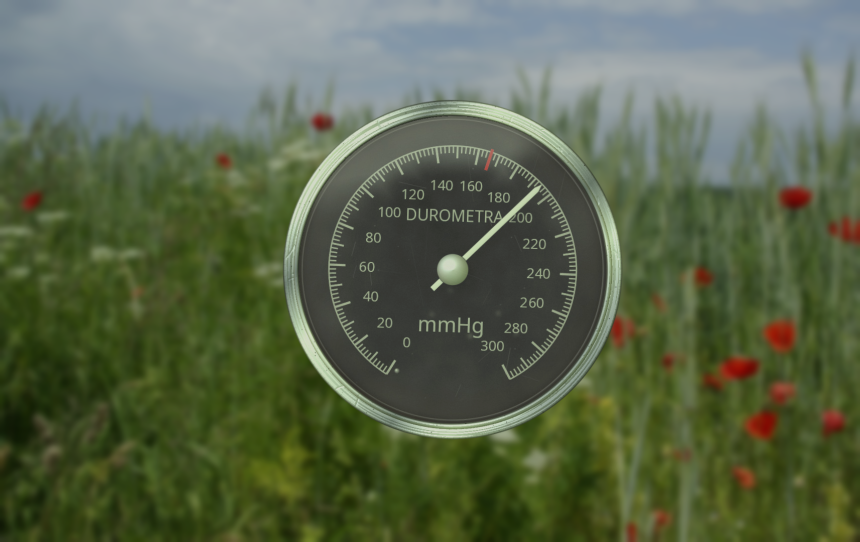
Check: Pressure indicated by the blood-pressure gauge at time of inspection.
194 mmHg
